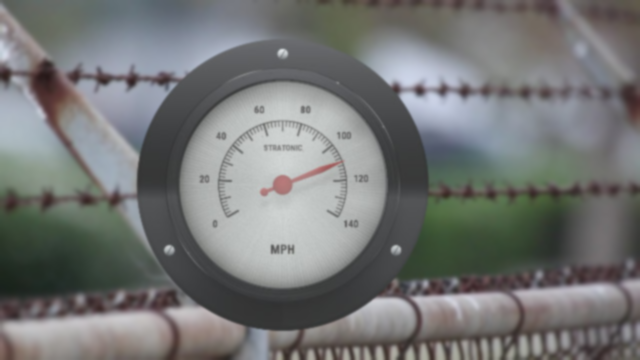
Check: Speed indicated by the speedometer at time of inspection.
110 mph
